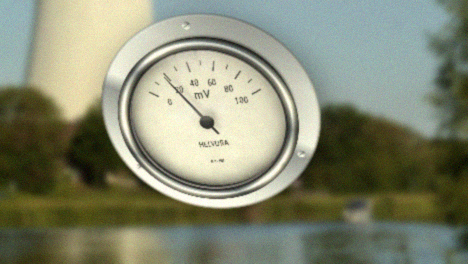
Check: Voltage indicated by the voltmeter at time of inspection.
20 mV
